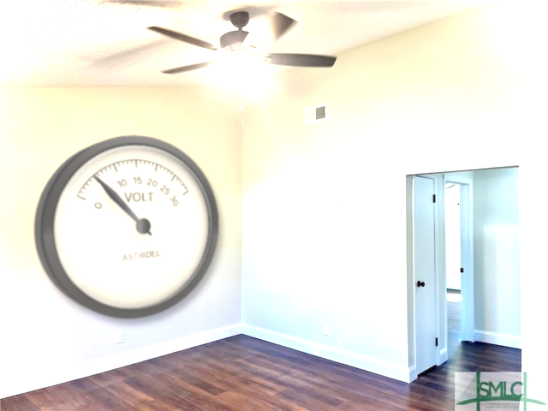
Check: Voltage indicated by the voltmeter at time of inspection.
5 V
